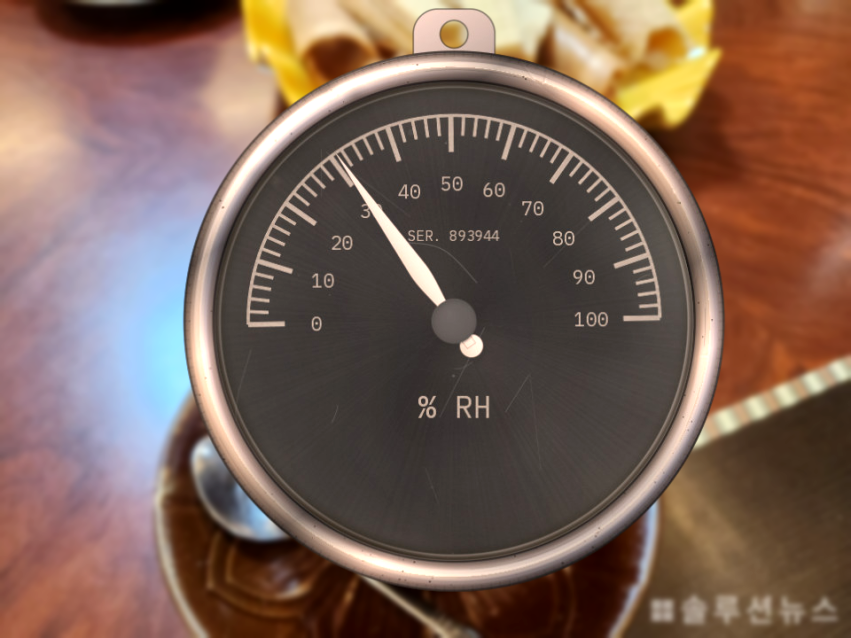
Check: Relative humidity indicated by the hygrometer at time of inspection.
31 %
